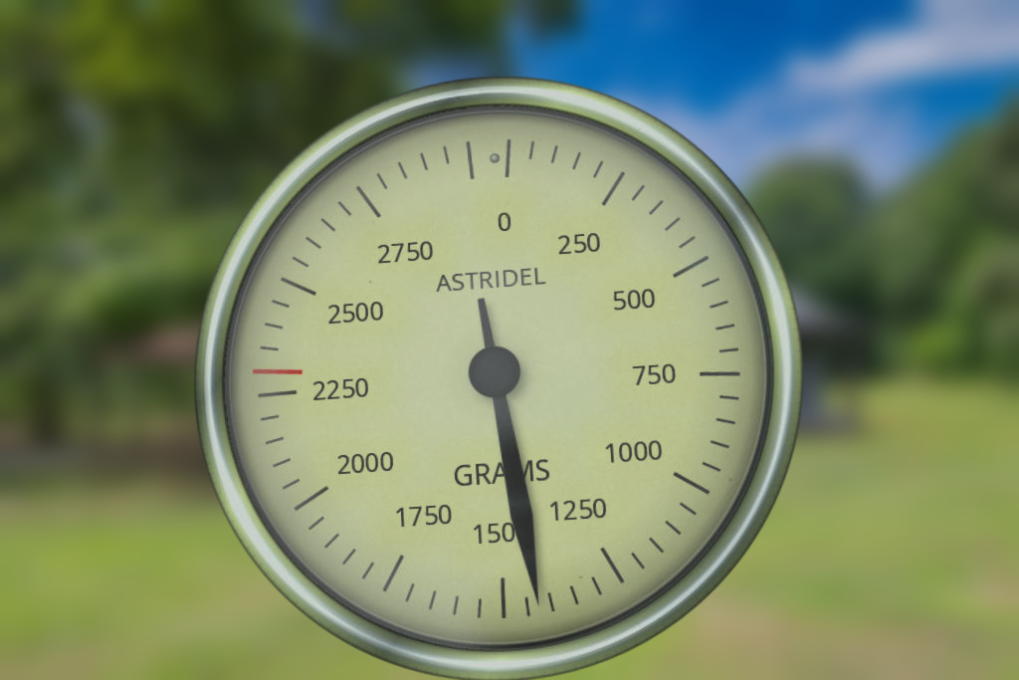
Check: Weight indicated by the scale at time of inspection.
1425 g
